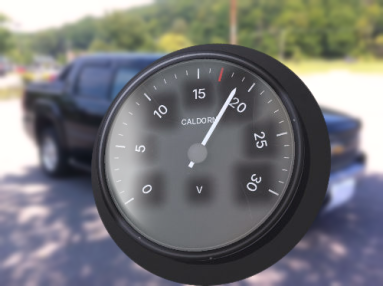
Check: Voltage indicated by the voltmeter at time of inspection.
19 V
